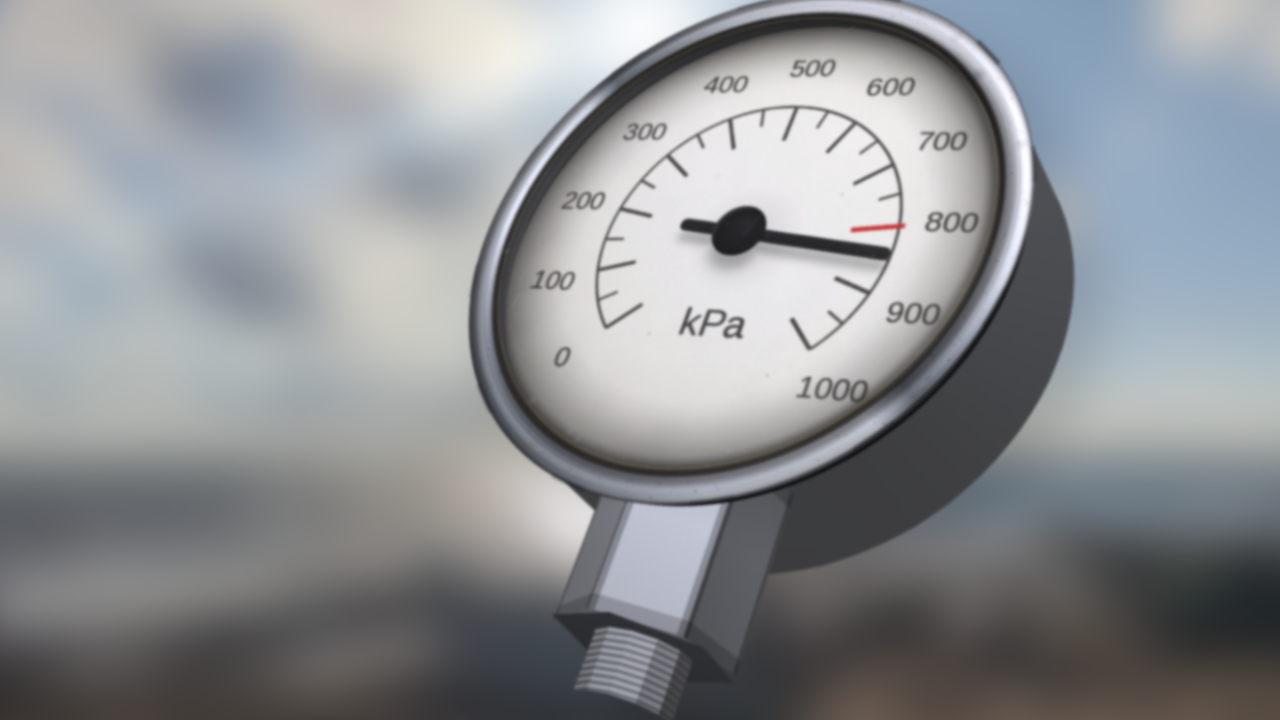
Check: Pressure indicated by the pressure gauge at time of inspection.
850 kPa
